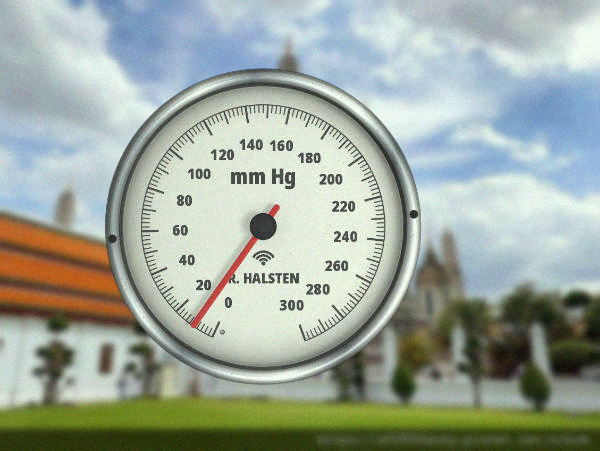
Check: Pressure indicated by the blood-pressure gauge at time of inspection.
10 mmHg
